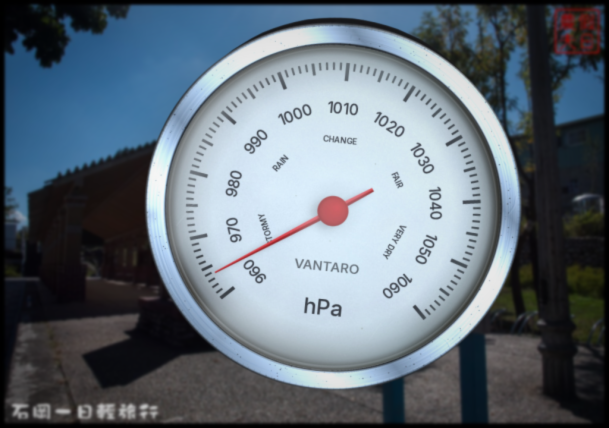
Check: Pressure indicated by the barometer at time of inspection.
964 hPa
